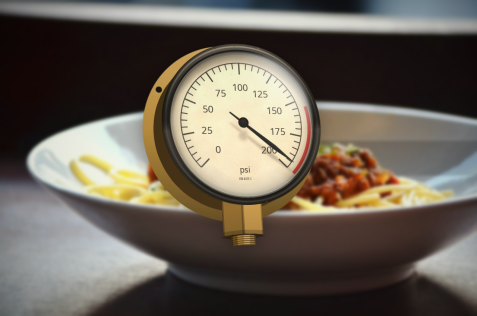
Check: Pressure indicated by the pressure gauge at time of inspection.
195 psi
